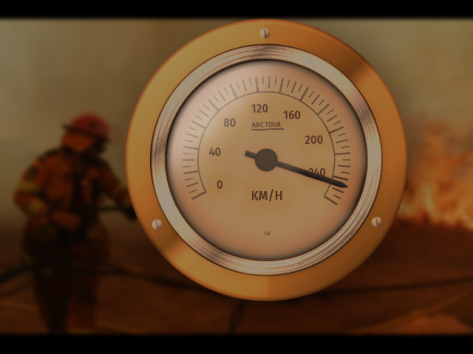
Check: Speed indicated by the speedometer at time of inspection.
245 km/h
